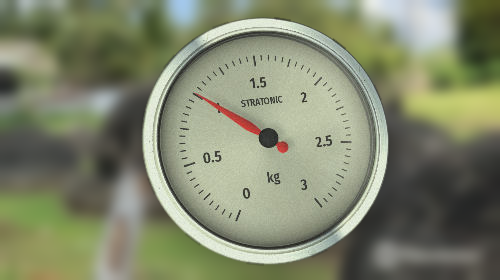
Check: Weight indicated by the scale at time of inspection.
1 kg
